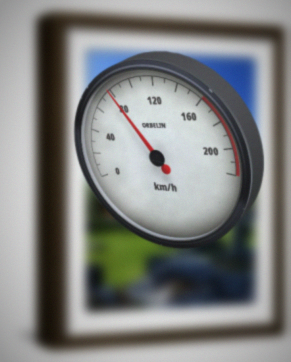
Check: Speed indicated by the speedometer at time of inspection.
80 km/h
